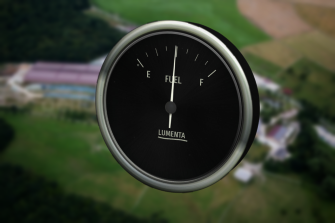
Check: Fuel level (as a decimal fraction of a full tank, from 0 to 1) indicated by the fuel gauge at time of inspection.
0.5
